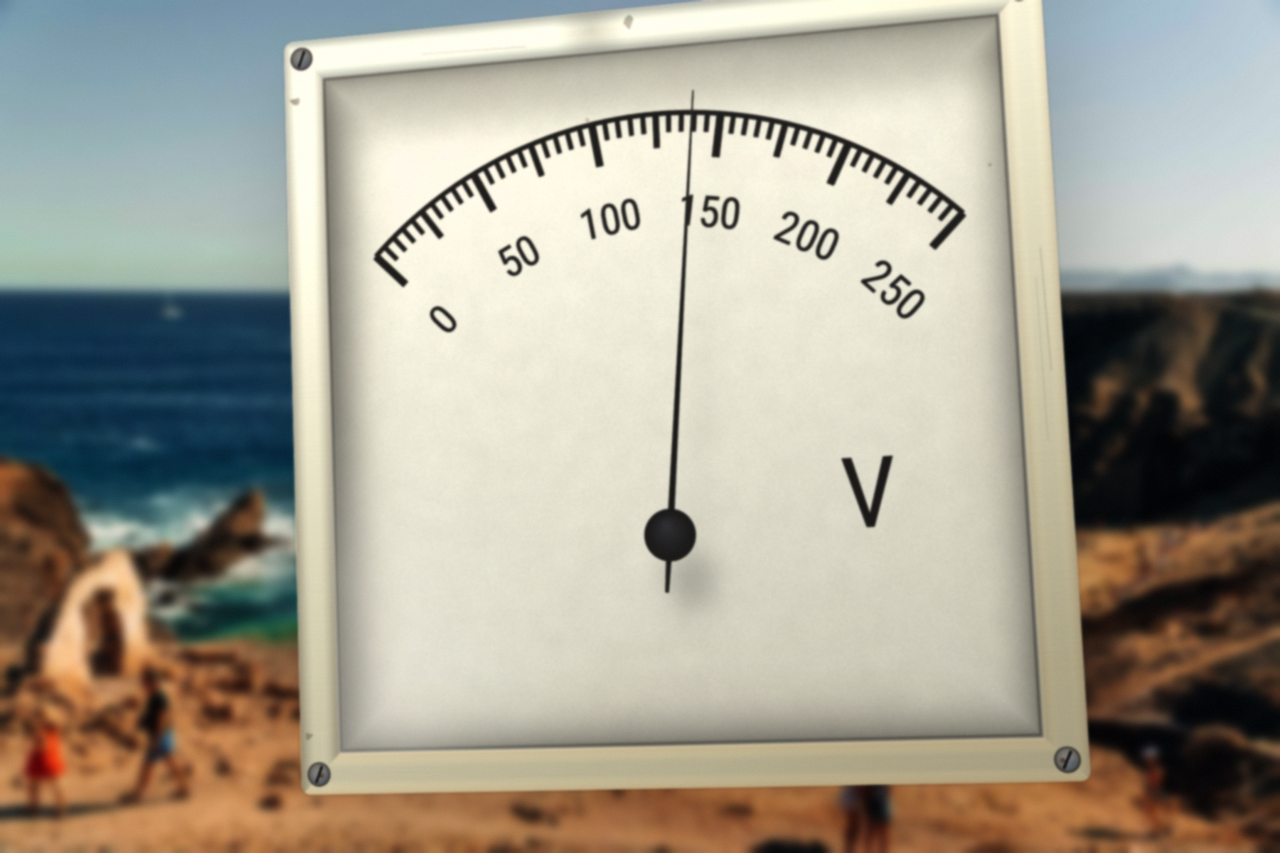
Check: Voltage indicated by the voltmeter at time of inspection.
140 V
